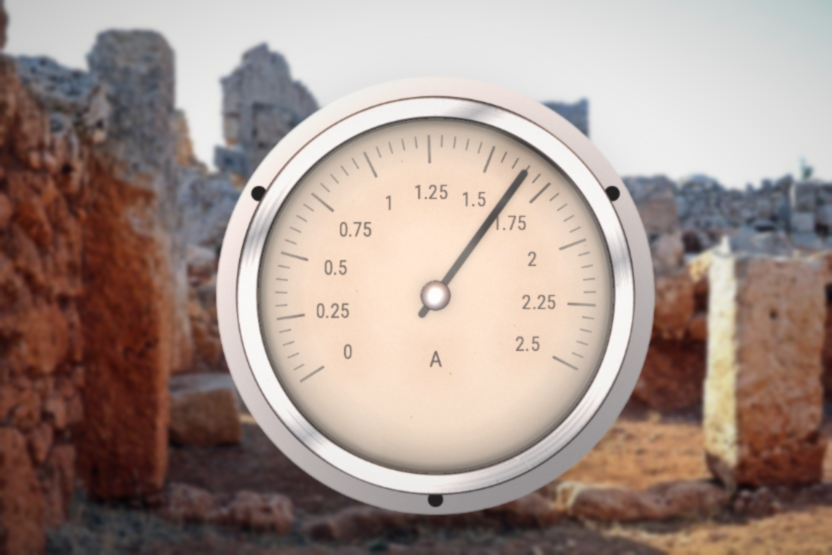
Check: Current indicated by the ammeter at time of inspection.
1.65 A
